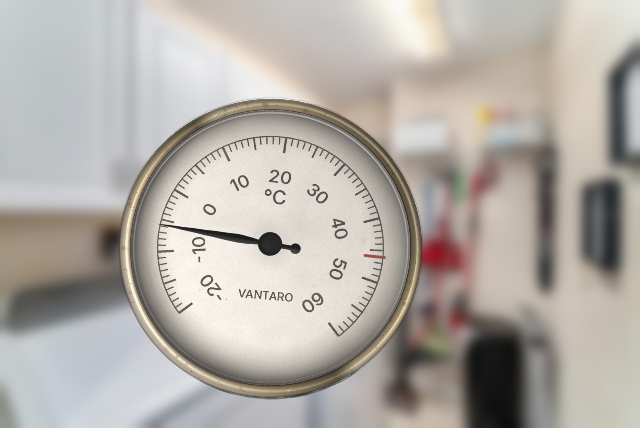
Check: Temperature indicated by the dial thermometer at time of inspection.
-6 °C
